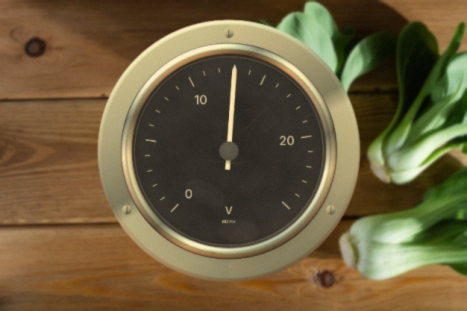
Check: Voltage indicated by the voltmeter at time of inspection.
13 V
